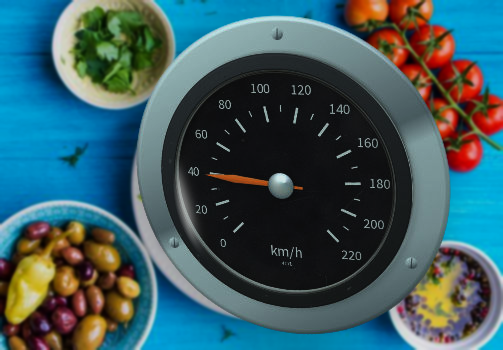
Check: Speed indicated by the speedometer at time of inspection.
40 km/h
